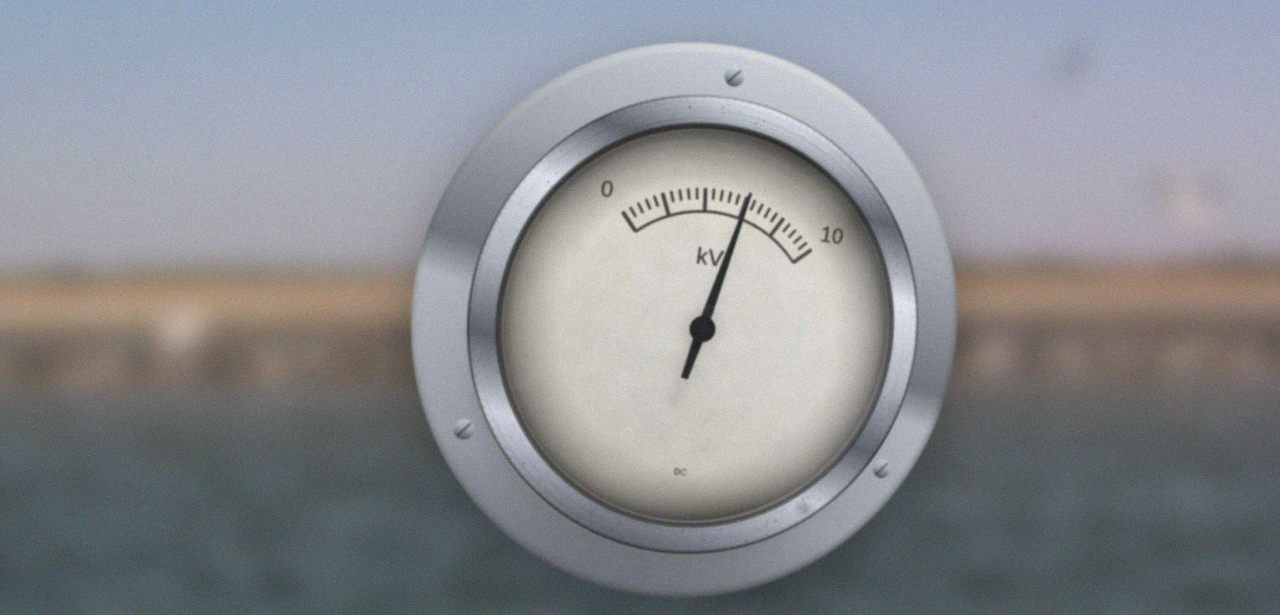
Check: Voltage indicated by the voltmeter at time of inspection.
6 kV
